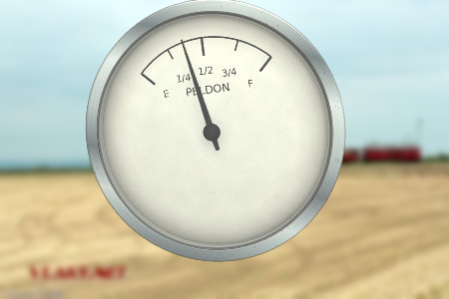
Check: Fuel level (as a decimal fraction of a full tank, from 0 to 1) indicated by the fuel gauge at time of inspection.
0.375
